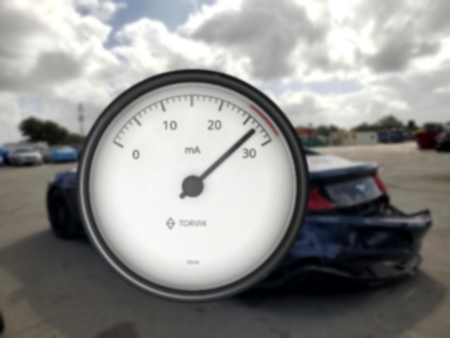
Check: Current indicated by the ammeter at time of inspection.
27 mA
